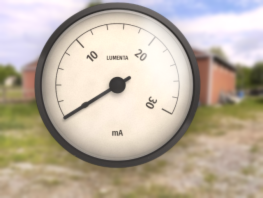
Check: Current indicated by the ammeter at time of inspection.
0 mA
